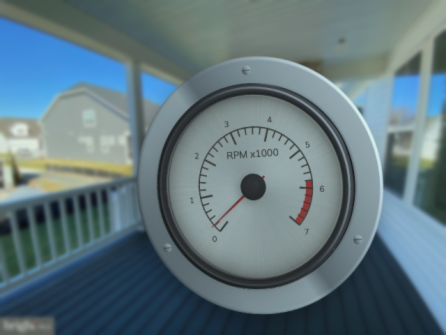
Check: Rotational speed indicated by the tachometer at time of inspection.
200 rpm
